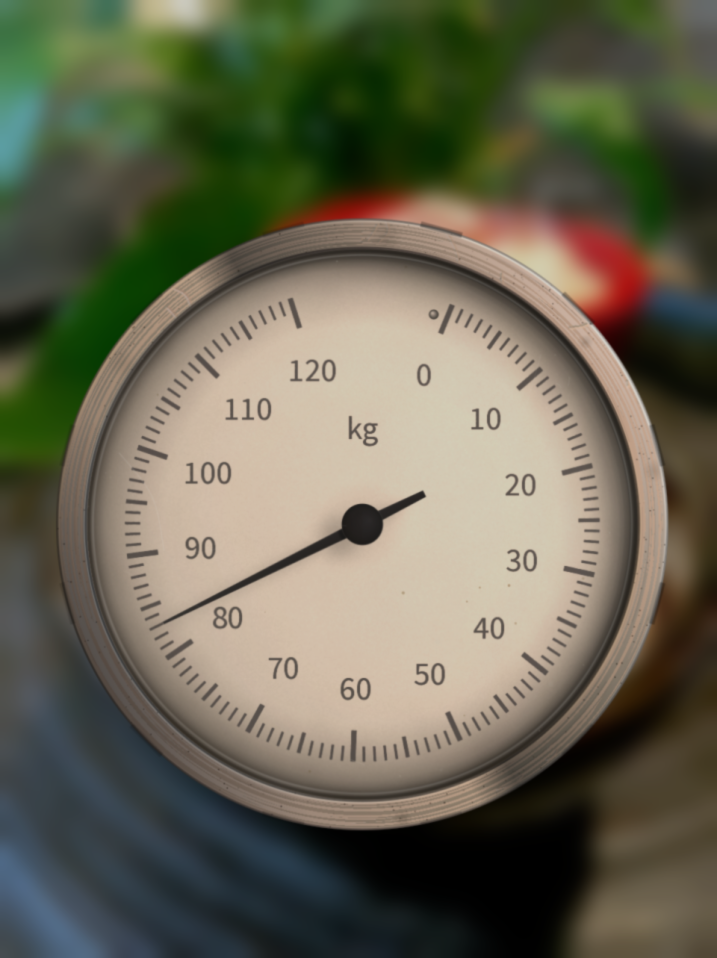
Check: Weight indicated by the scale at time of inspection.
83 kg
